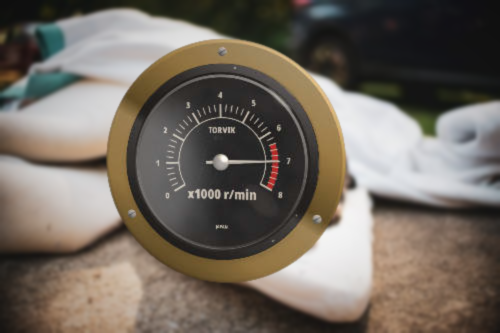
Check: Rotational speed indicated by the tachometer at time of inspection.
7000 rpm
